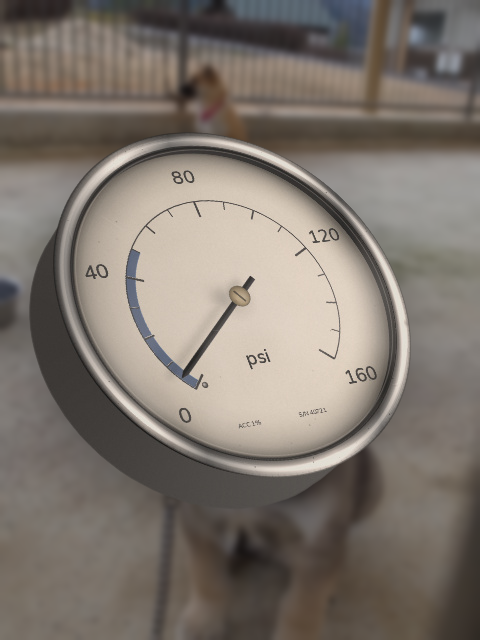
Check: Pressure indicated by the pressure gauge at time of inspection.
5 psi
